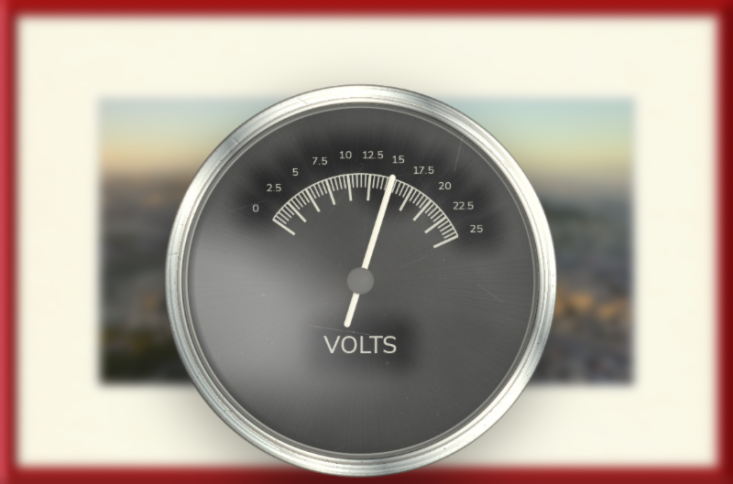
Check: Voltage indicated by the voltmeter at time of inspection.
15 V
